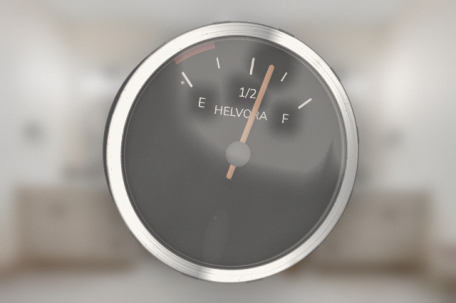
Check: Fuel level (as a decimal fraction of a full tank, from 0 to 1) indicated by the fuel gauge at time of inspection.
0.625
